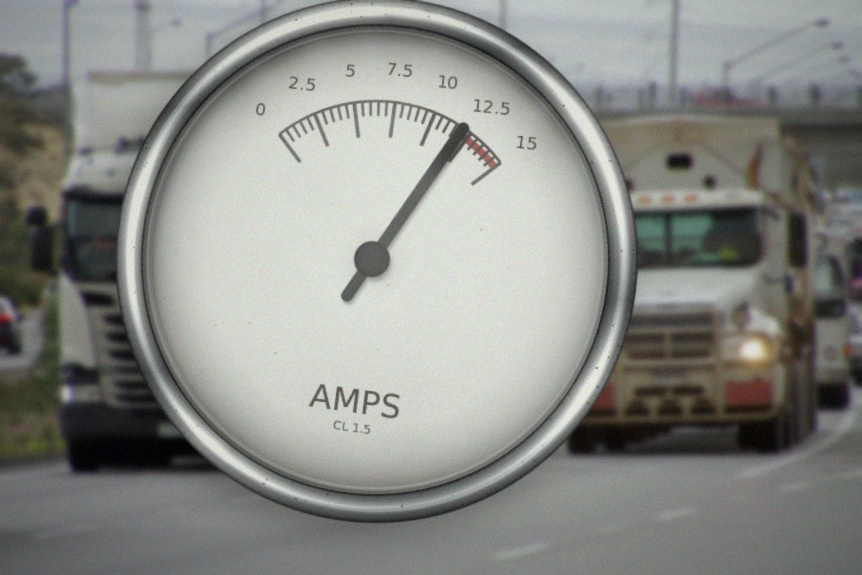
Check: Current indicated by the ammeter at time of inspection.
12 A
